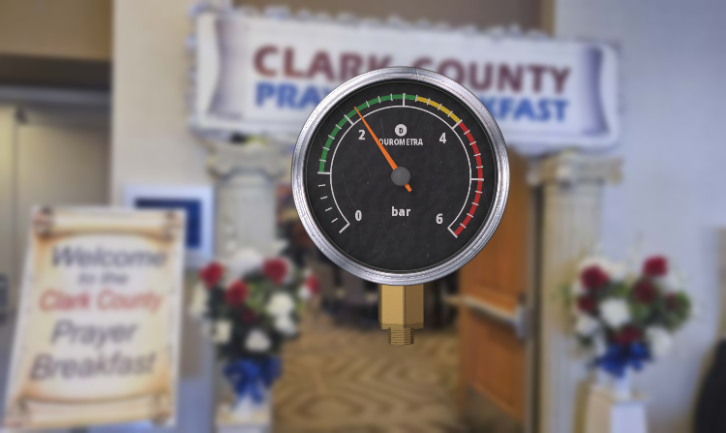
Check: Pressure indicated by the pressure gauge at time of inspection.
2.2 bar
